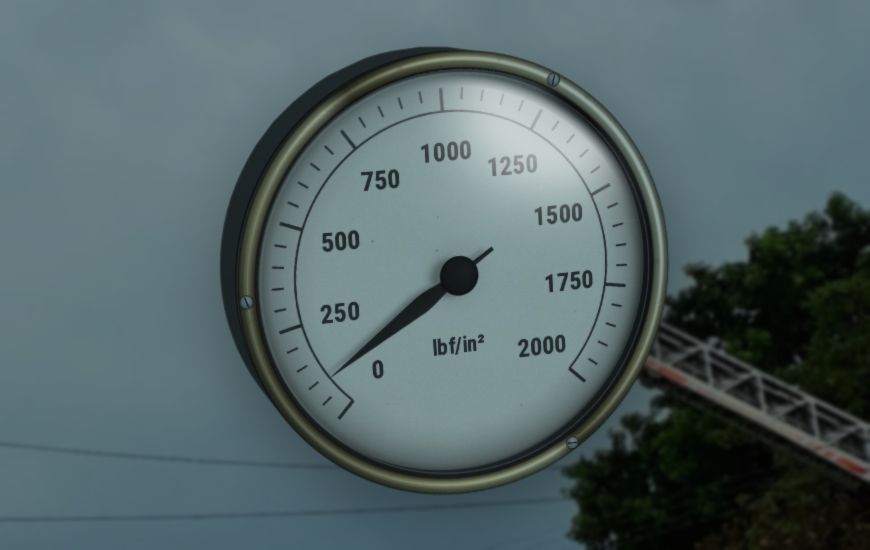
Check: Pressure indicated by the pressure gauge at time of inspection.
100 psi
